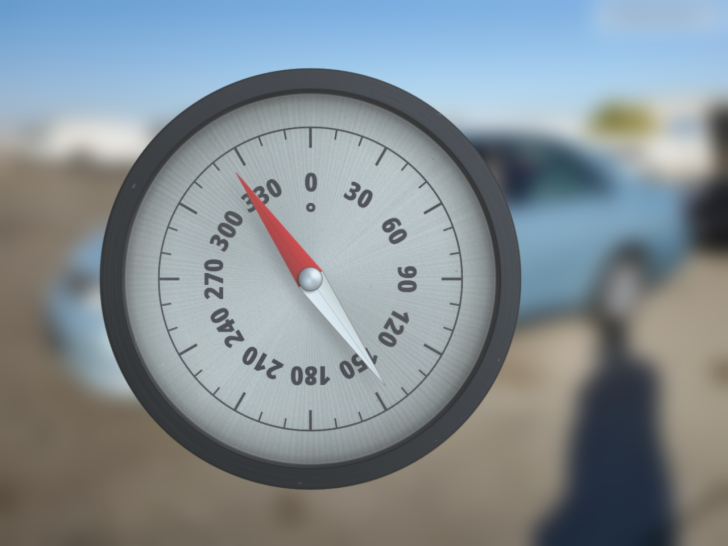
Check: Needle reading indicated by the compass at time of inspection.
325 °
